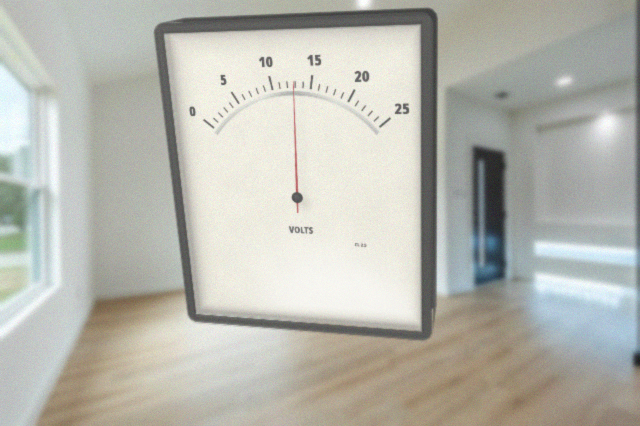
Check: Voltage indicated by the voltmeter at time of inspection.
13 V
